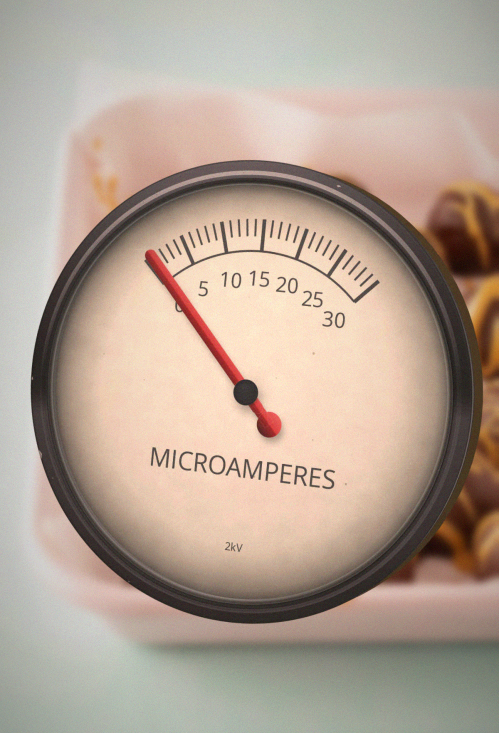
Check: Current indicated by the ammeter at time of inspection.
1 µA
